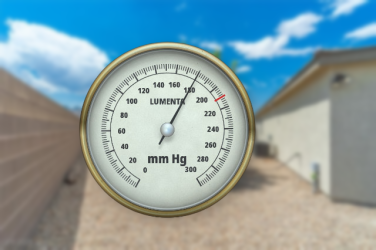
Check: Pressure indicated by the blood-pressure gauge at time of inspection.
180 mmHg
